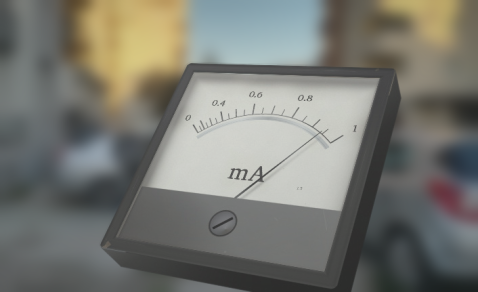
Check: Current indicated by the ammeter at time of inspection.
0.95 mA
